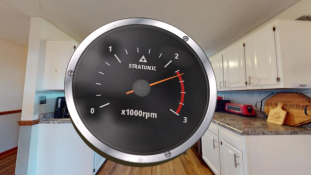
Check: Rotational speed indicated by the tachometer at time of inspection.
2300 rpm
